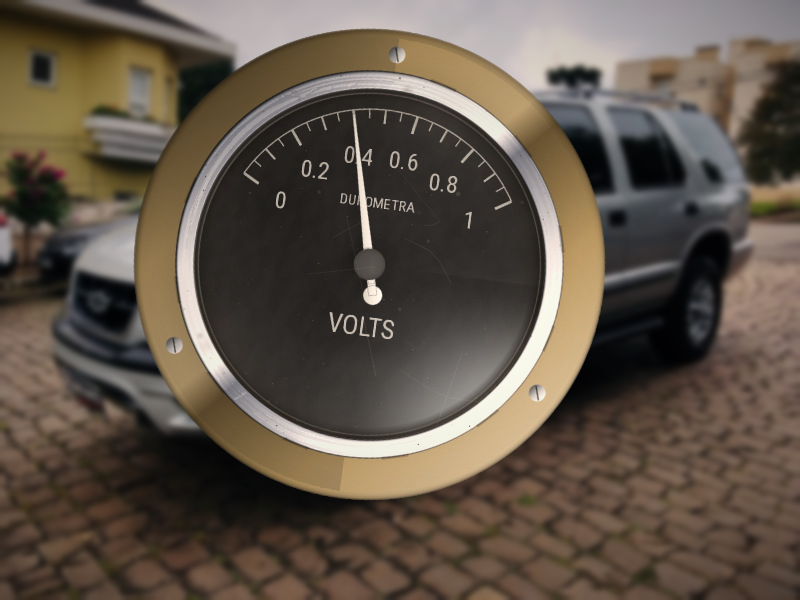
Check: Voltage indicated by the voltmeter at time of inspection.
0.4 V
